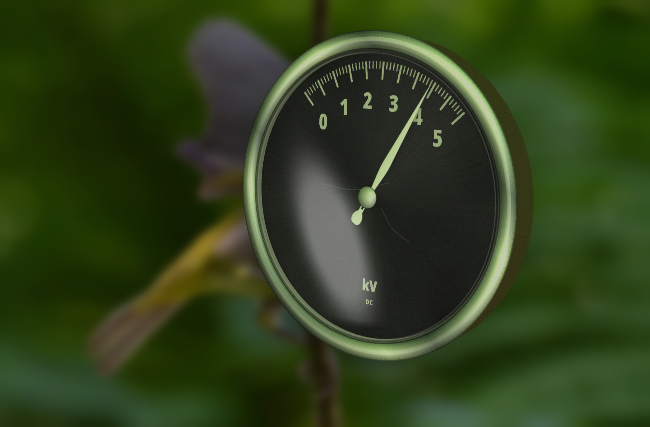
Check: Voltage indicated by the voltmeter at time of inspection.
4 kV
